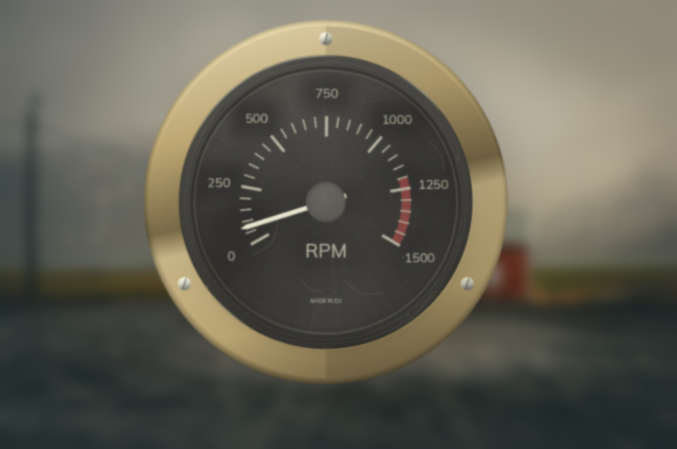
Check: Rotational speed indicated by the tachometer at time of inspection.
75 rpm
